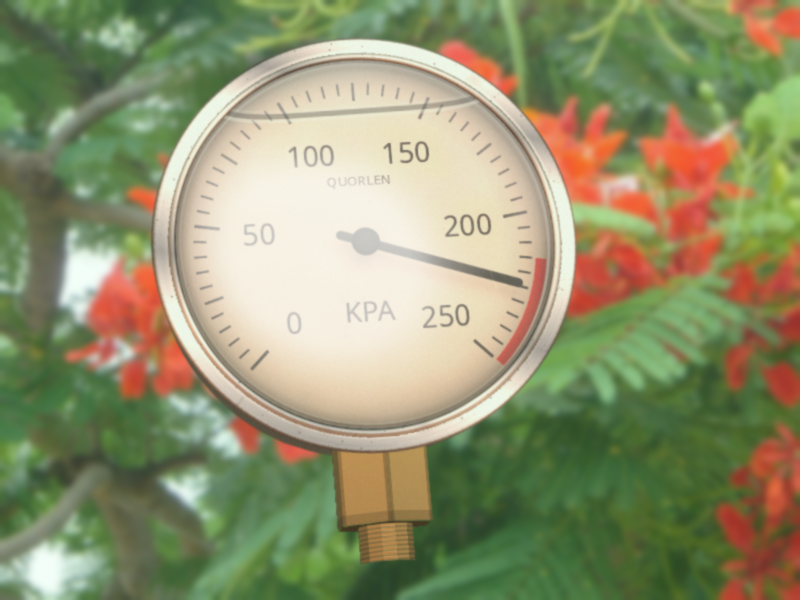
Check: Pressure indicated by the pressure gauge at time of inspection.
225 kPa
